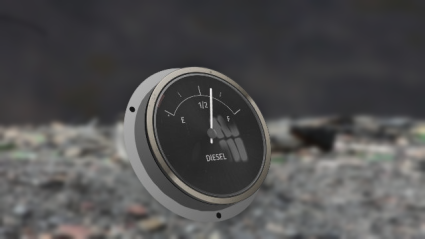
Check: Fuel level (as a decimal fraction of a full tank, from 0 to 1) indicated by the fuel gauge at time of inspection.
0.625
